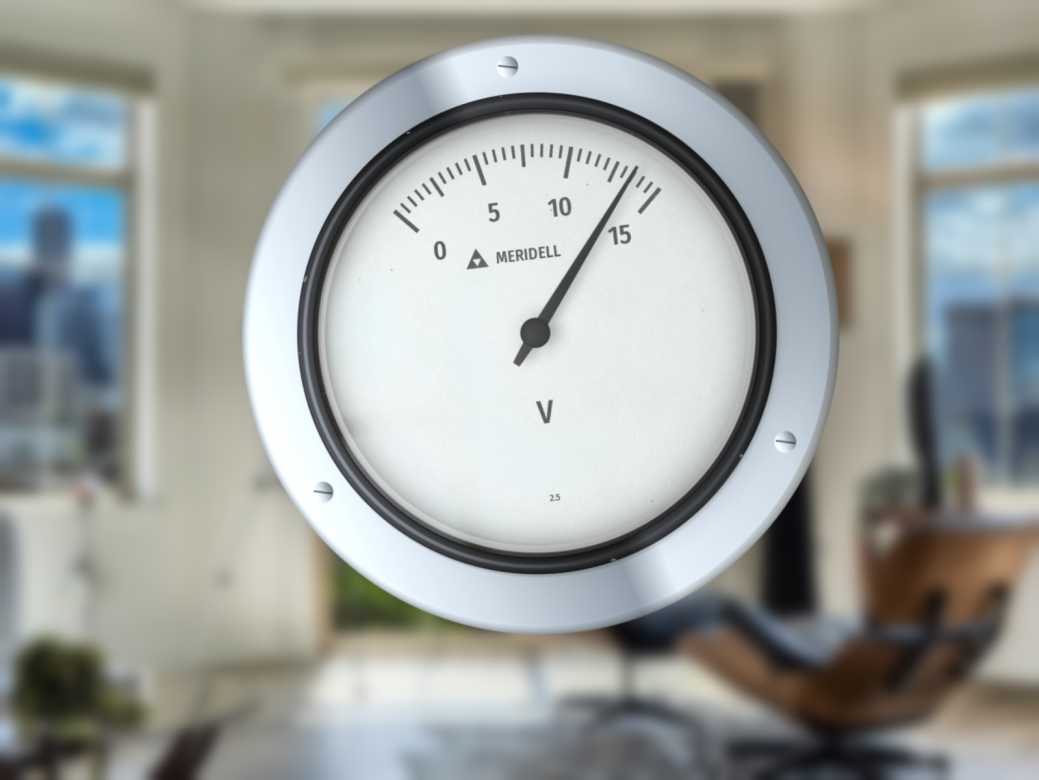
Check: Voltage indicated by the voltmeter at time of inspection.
13.5 V
